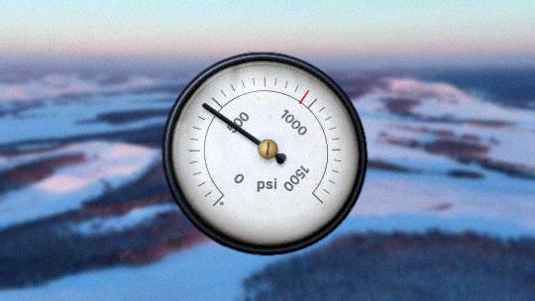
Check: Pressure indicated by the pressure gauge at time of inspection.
450 psi
